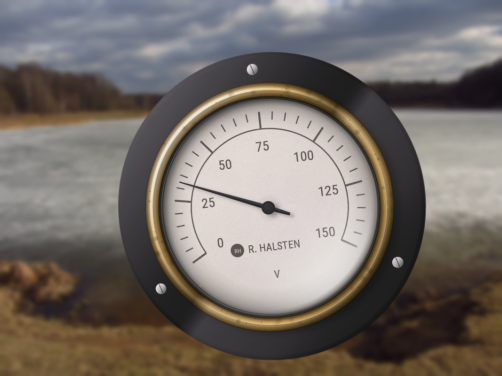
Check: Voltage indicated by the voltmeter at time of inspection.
32.5 V
